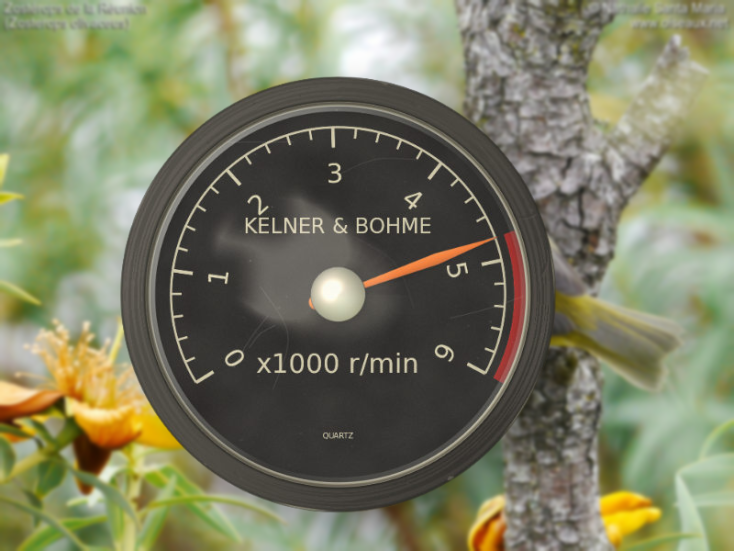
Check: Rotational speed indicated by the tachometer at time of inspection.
4800 rpm
